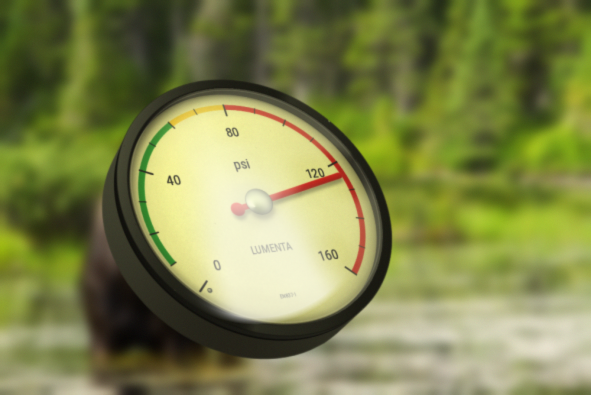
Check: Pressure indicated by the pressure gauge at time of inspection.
125 psi
